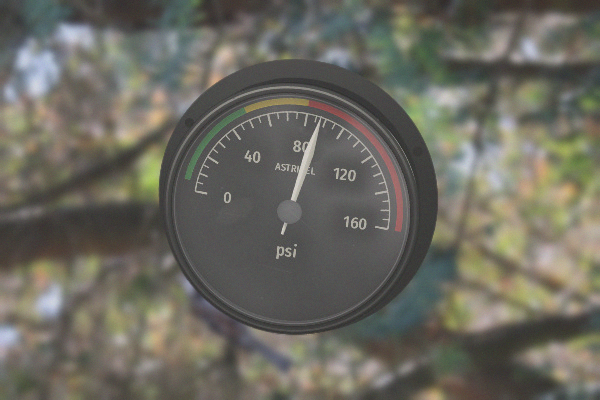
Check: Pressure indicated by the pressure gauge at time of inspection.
87.5 psi
